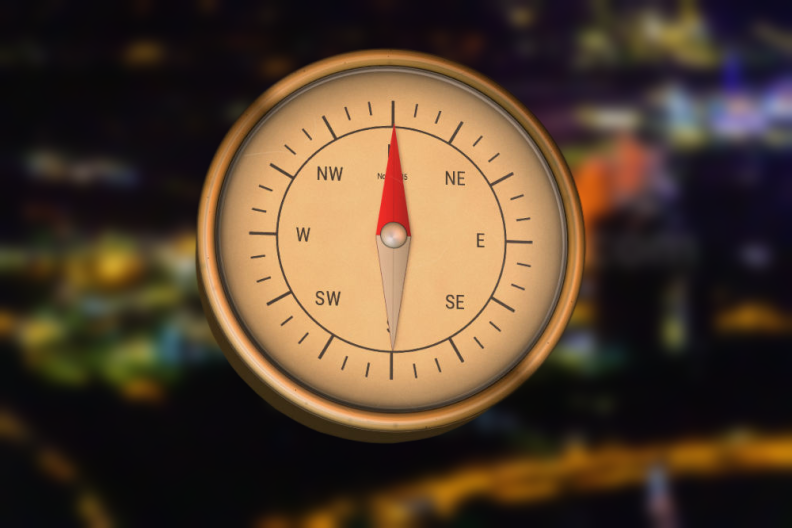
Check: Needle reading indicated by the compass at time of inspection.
0 °
